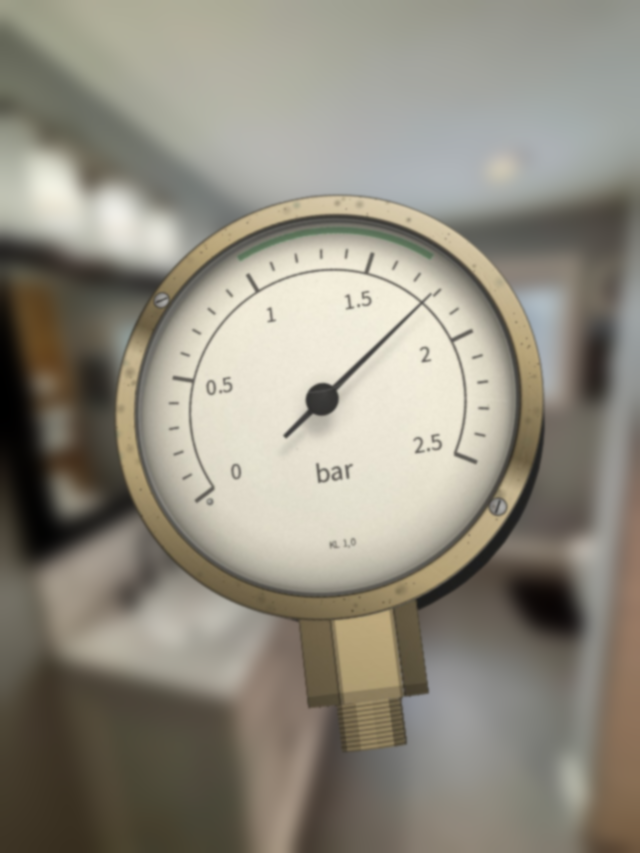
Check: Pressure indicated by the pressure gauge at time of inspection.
1.8 bar
